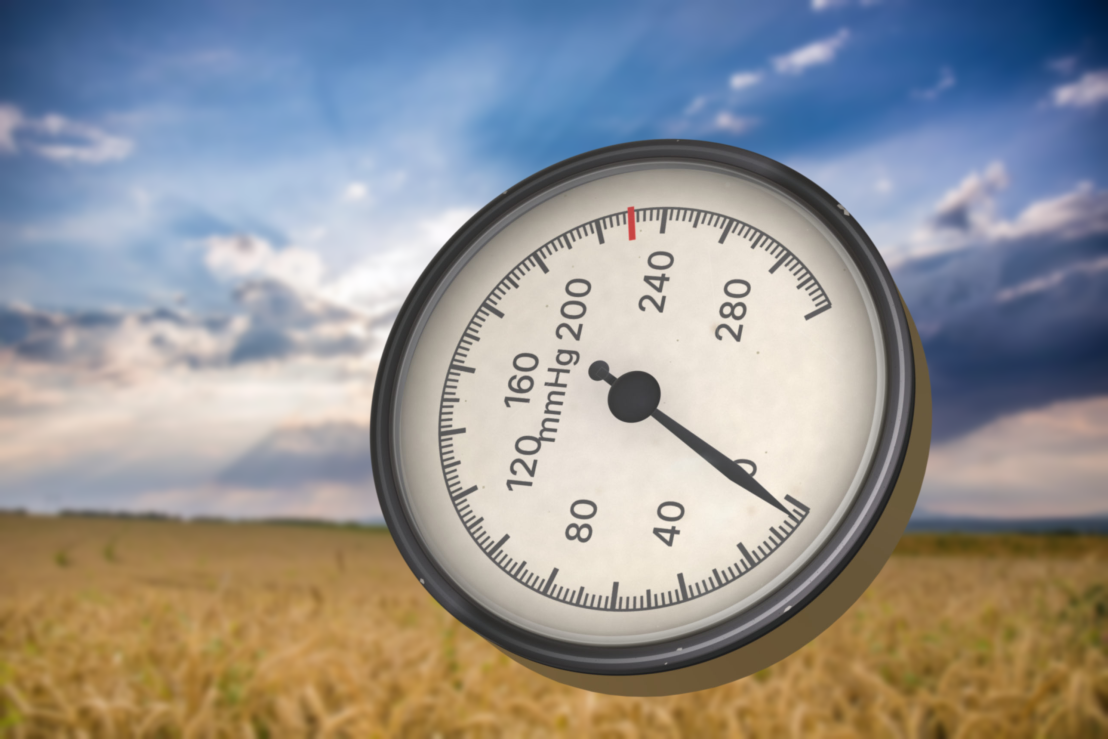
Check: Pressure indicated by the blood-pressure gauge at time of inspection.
4 mmHg
